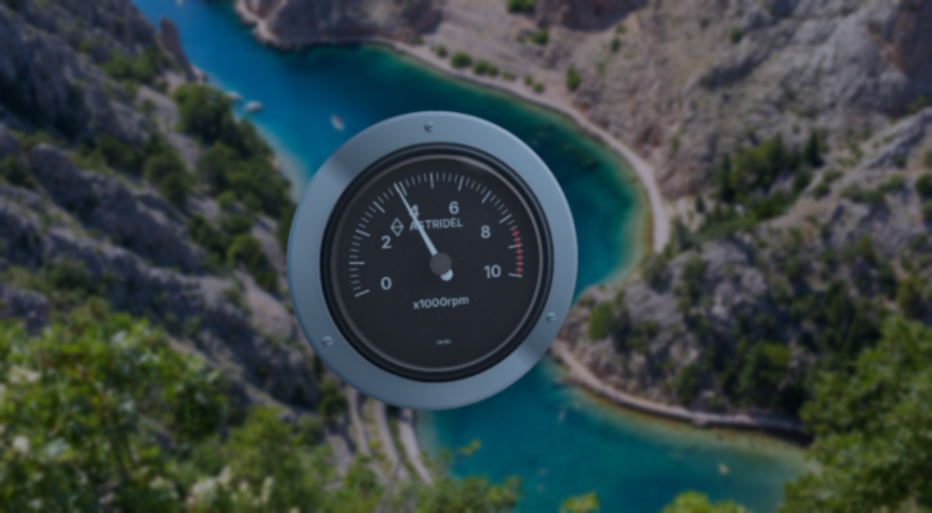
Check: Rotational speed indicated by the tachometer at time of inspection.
3800 rpm
